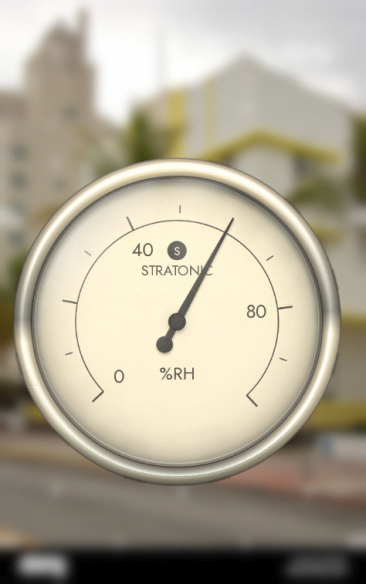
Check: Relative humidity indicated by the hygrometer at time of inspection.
60 %
